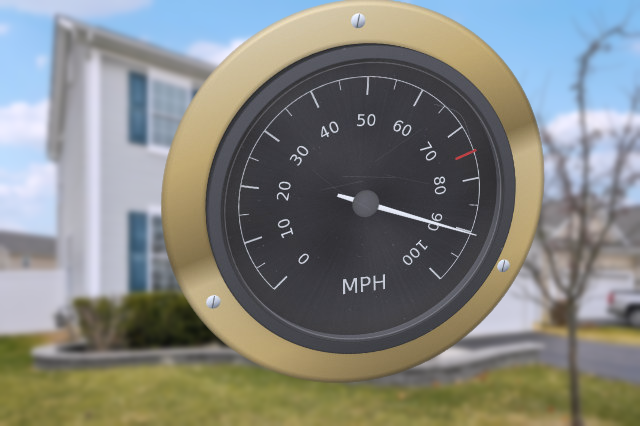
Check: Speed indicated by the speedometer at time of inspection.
90 mph
